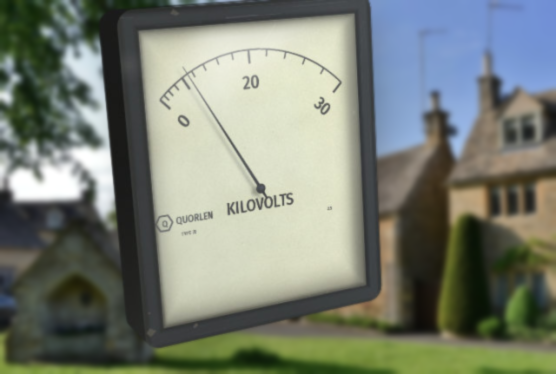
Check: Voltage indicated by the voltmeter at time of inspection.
11 kV
